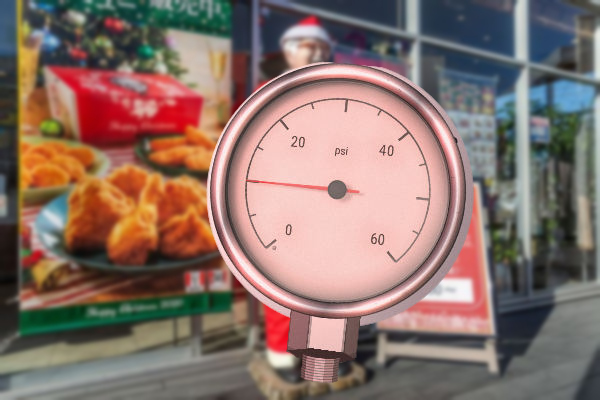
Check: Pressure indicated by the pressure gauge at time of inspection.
10 psi
